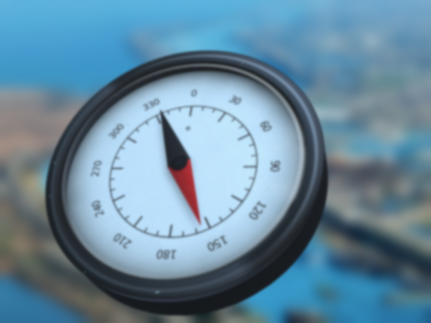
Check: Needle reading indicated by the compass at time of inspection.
155 °
